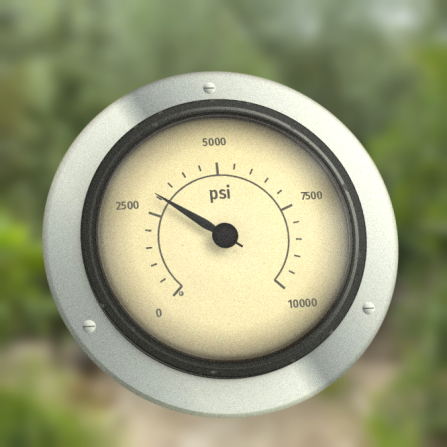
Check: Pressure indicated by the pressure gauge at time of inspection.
3000 psi
